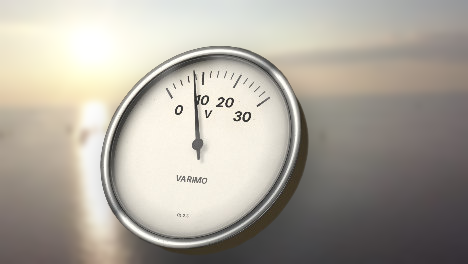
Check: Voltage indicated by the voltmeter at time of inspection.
8 V
